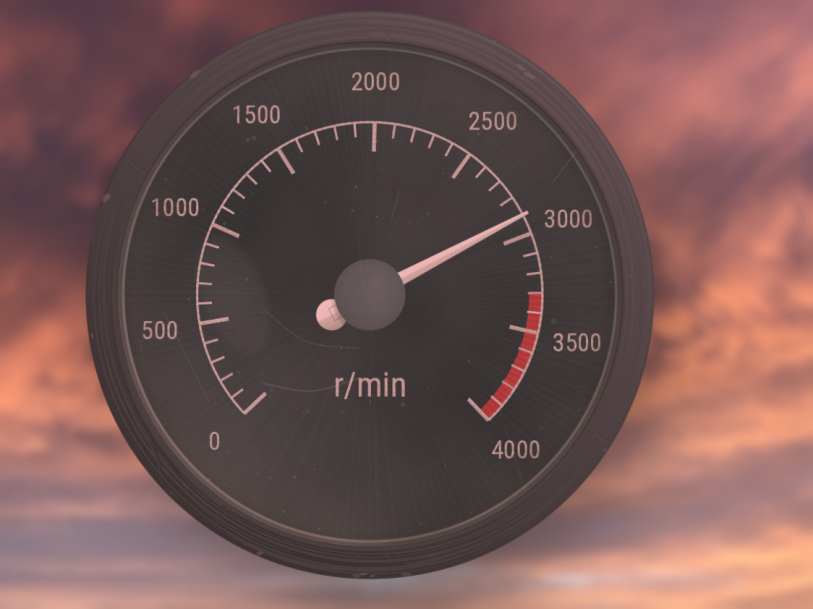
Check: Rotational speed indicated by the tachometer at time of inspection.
2900 rpm
